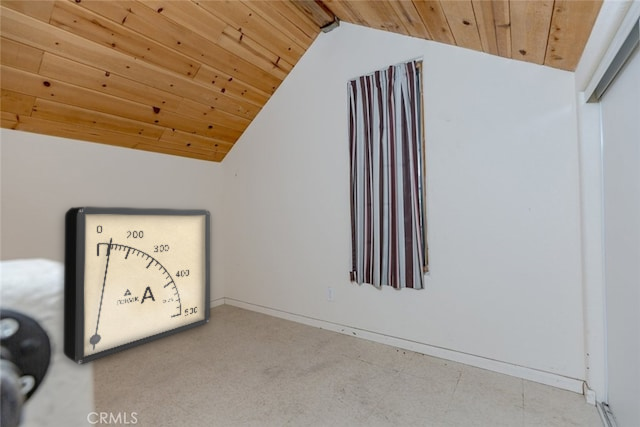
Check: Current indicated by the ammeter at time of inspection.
100 A
